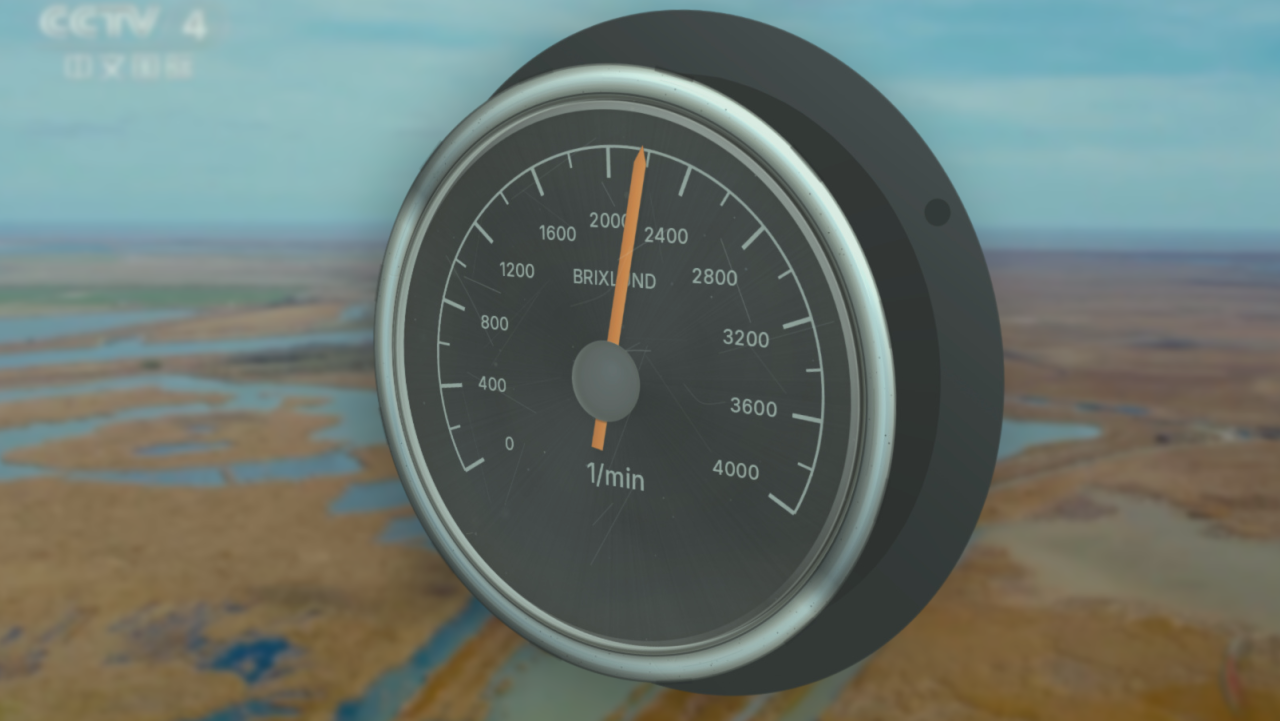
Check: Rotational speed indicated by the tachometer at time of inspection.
2200 rpm
